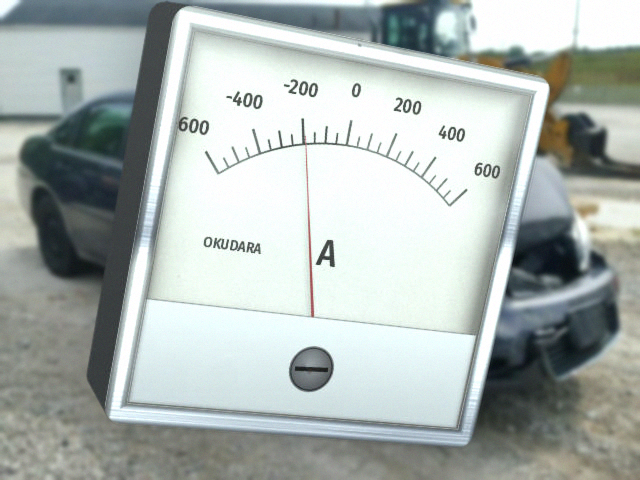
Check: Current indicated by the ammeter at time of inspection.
-200 A
